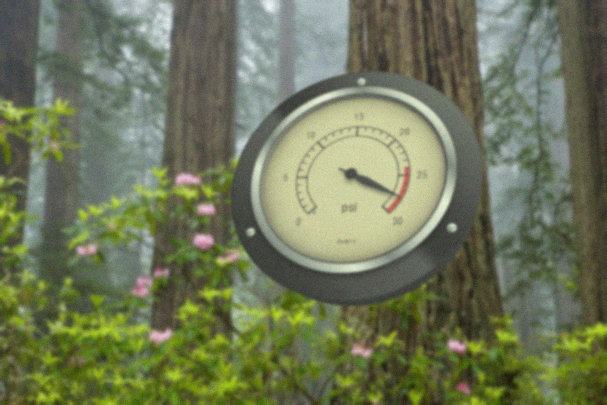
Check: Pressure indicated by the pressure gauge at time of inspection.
28 psi
